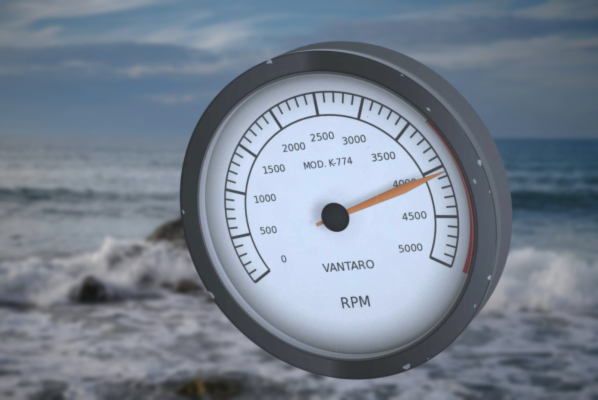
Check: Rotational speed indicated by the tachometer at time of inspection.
4050 rpm
